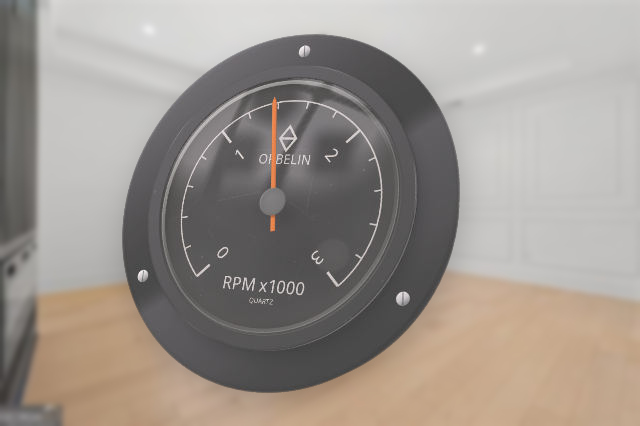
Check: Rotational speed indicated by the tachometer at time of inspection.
1400 rpm
